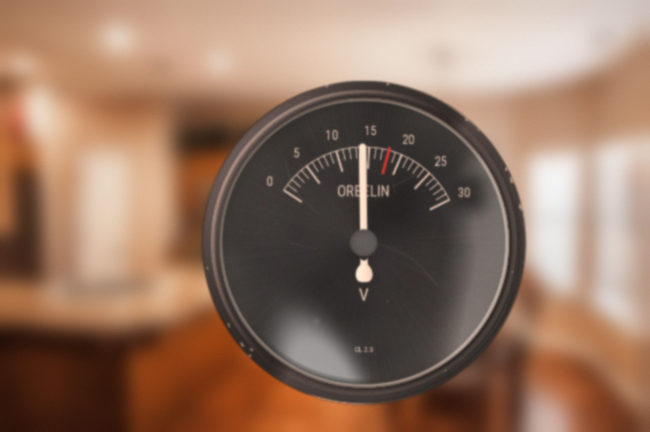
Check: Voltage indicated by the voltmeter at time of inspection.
14 V
